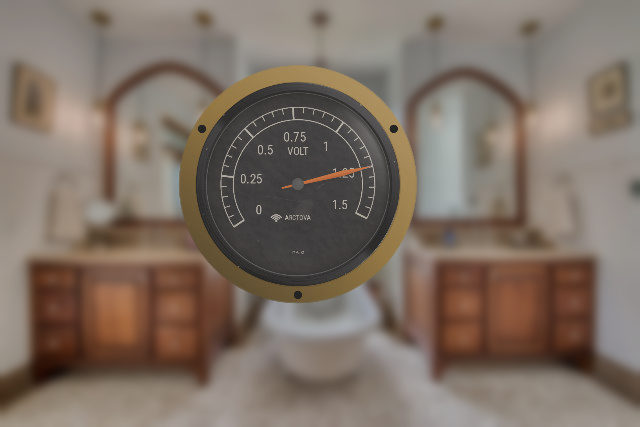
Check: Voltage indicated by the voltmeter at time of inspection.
1.25 V
